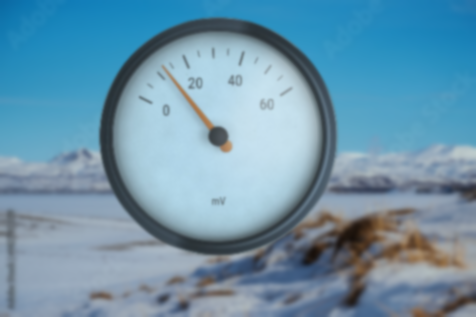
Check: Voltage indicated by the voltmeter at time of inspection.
12.5 mV
